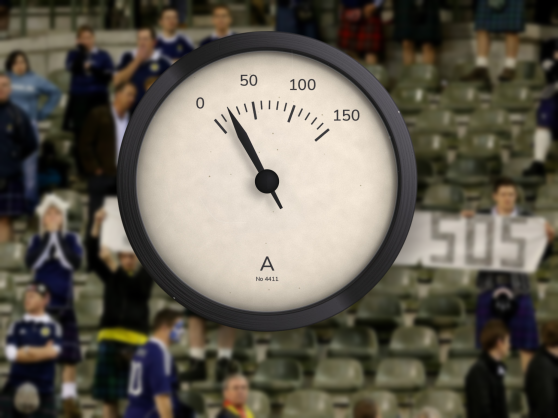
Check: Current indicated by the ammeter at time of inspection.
20 A
